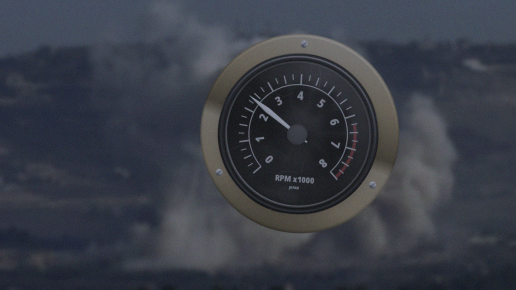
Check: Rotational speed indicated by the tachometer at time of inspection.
2375 rpm
